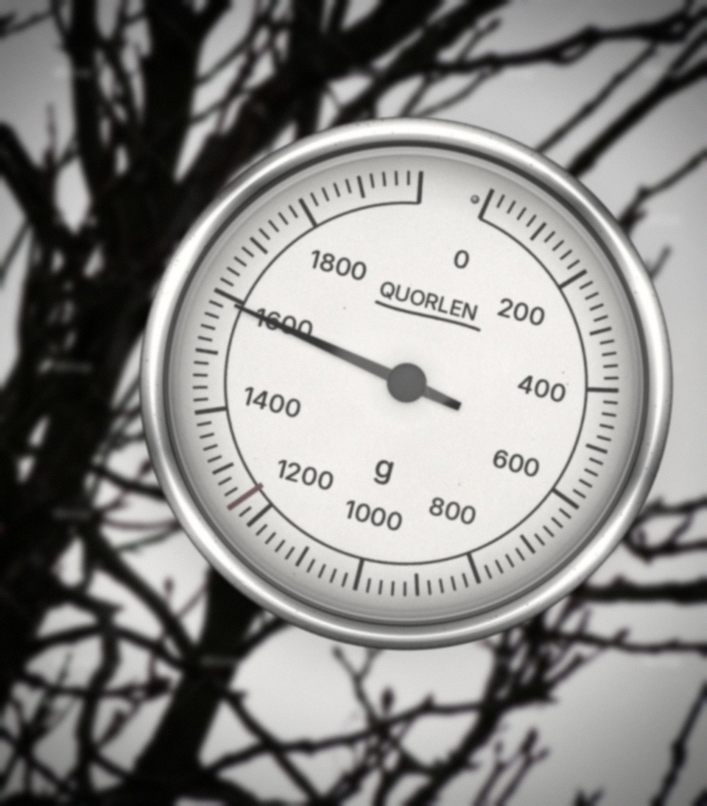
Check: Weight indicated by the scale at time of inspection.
1590 g
